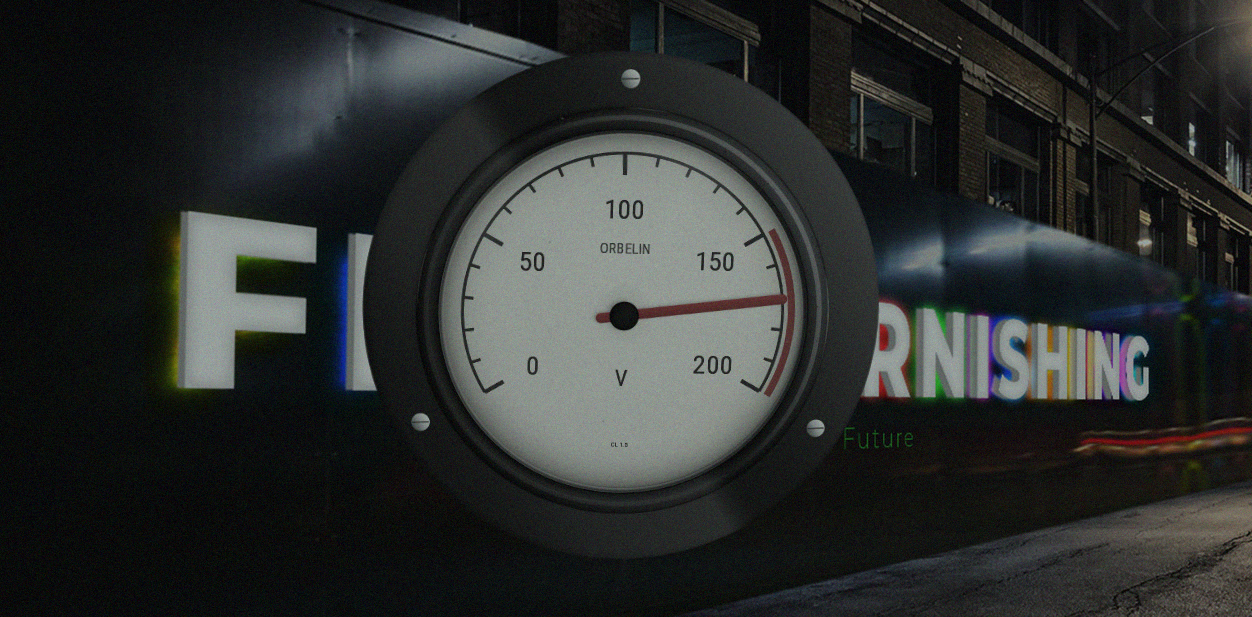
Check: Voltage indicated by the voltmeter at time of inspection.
170 V
